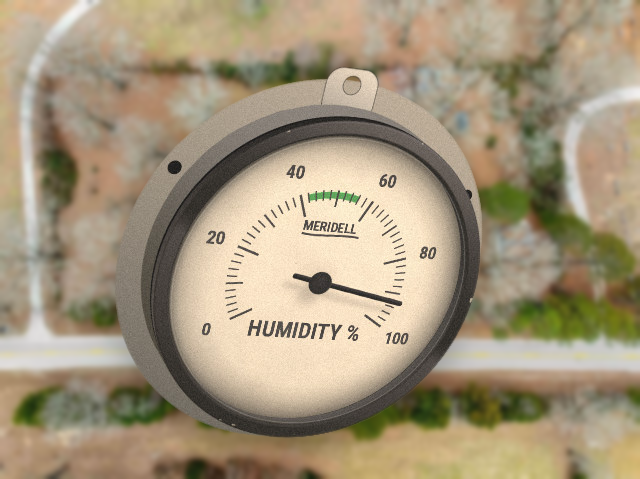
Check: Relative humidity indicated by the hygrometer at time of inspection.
92 %
